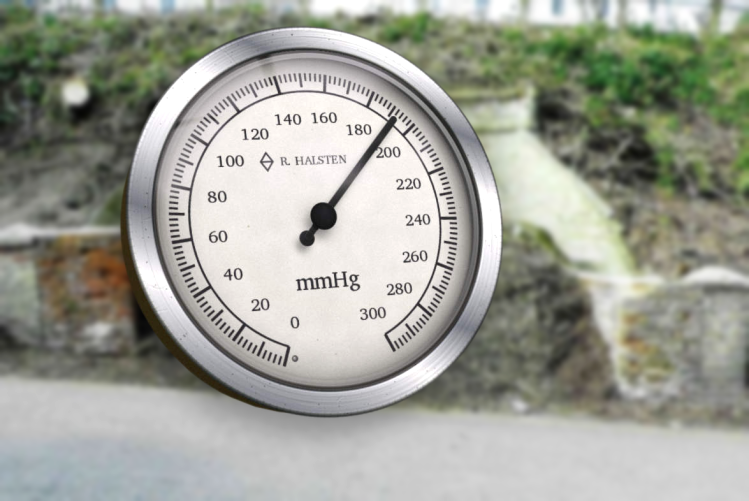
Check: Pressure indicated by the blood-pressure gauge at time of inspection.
192 mmHg
